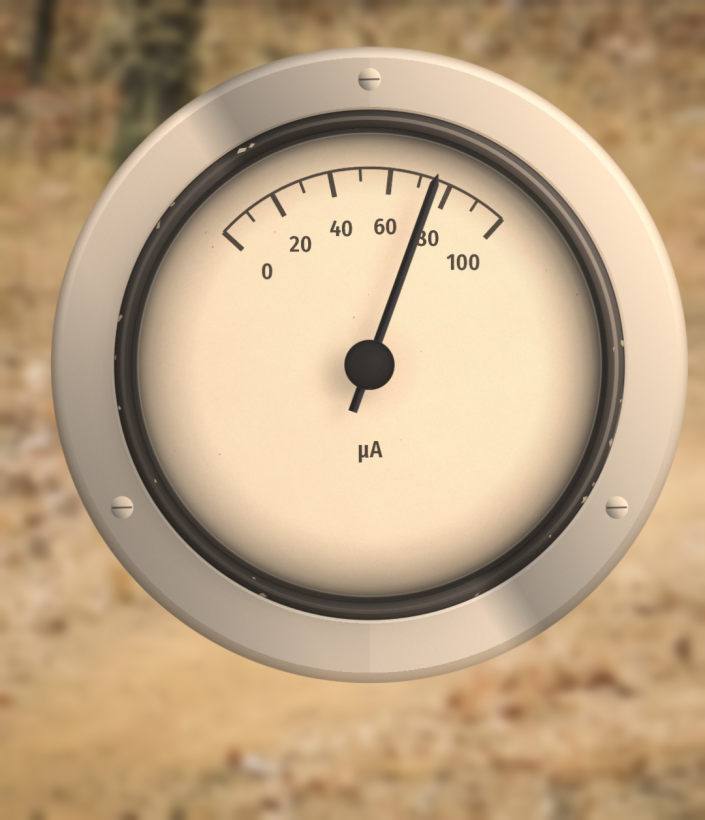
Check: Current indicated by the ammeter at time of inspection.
75 µA
